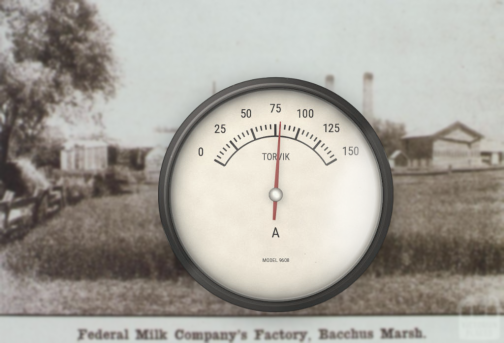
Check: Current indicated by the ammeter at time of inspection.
80 A
